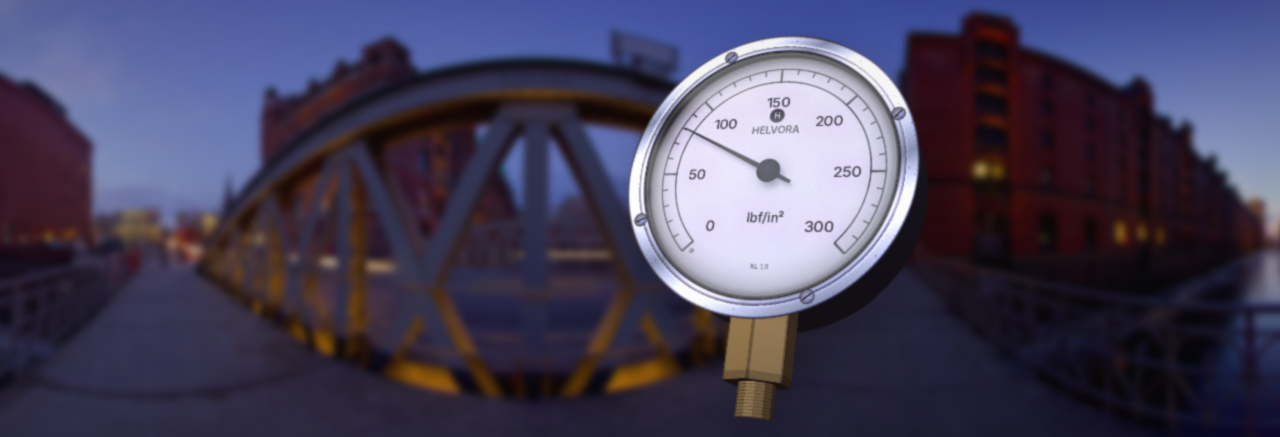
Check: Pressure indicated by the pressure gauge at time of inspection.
80 psi
